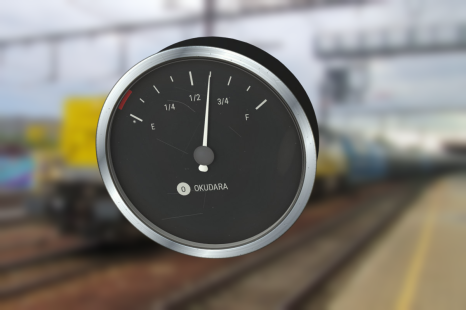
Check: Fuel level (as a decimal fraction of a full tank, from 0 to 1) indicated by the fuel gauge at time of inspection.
0.625
